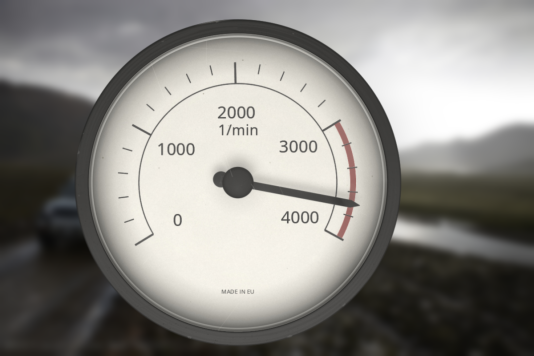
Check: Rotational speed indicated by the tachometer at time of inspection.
3700 rpm
